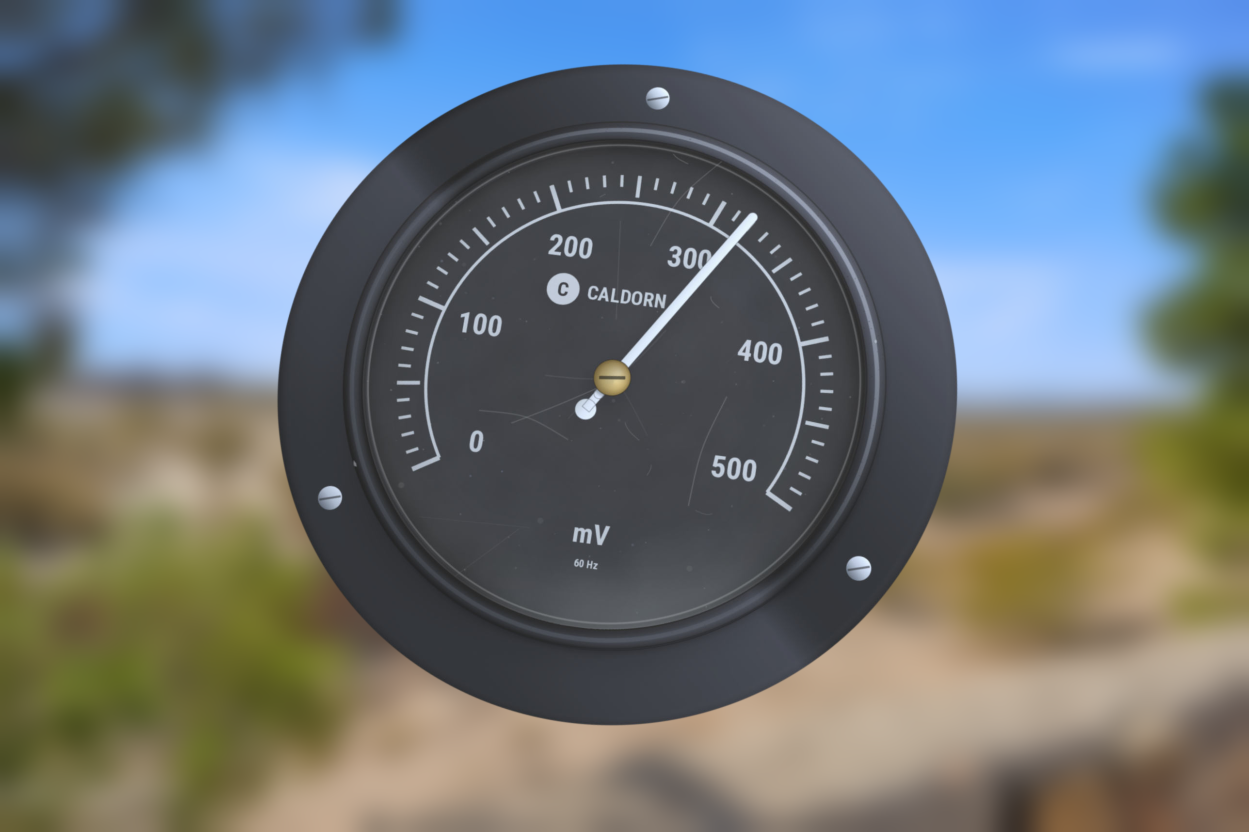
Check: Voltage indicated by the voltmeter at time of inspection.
320 mV
